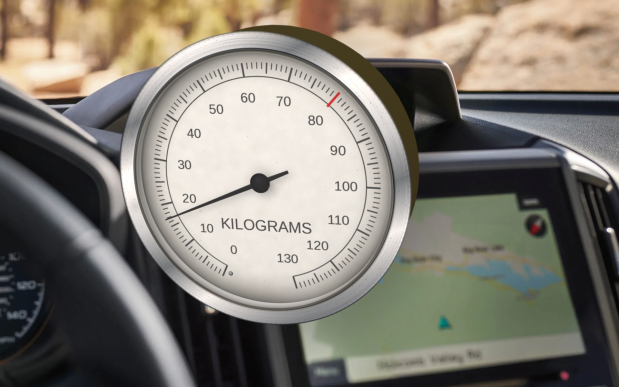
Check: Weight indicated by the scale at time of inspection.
17 kg
